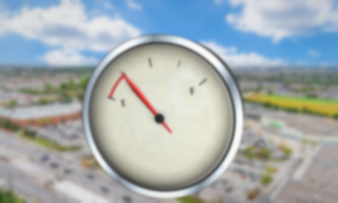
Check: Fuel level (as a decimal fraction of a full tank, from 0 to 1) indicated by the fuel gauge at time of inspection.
0.25
